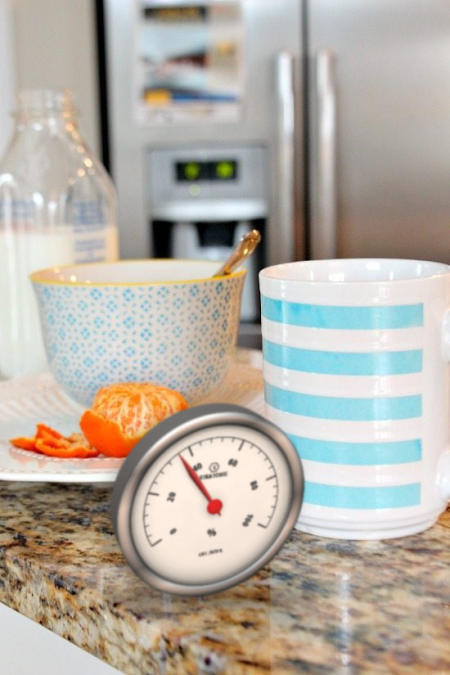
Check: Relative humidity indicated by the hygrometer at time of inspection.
36 %
